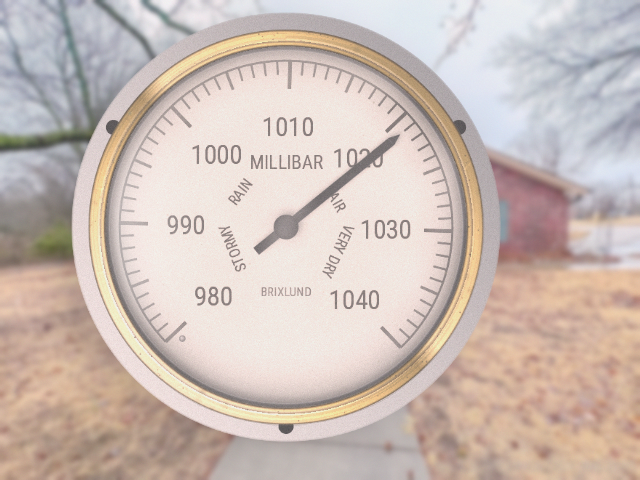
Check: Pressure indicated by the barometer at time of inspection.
1021 mbar
